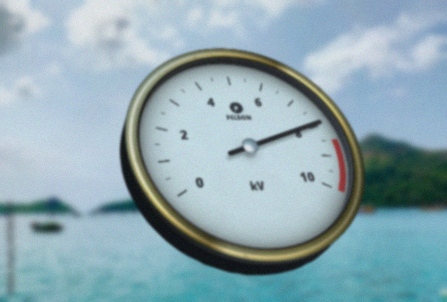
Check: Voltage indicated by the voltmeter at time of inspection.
8 kV
